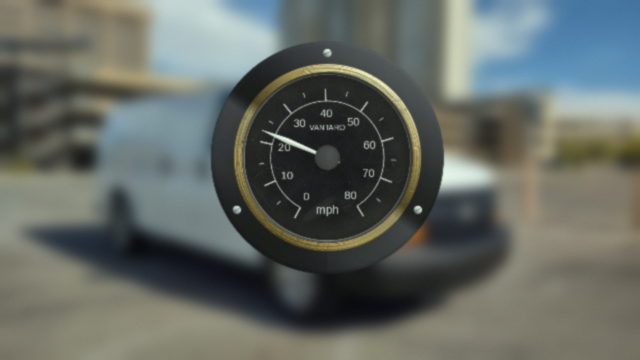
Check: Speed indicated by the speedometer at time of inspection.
22.5 mph
